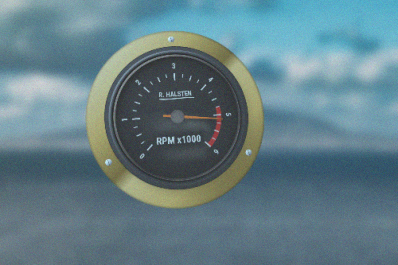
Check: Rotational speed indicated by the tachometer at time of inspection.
5125 rpm
